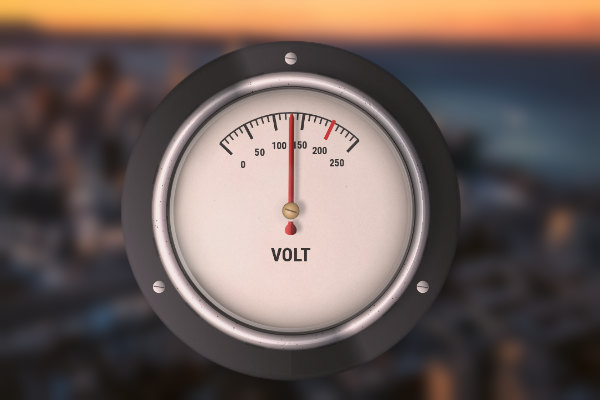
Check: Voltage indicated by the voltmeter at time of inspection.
130 V
